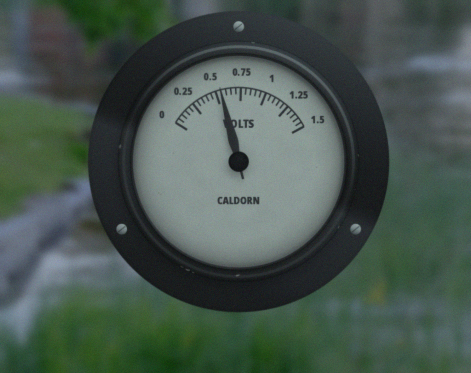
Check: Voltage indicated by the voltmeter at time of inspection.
0.55 V
